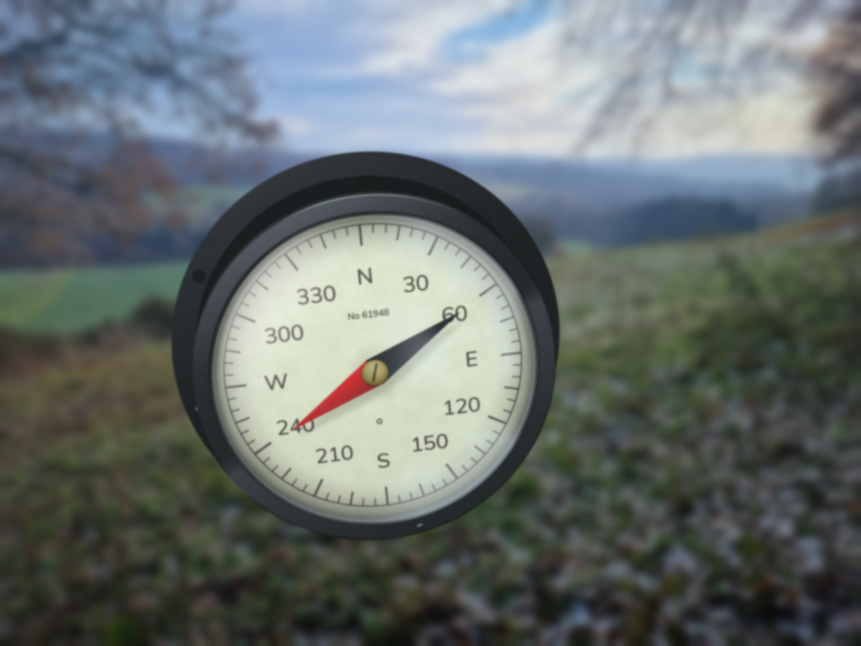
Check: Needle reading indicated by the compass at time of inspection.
240 °
